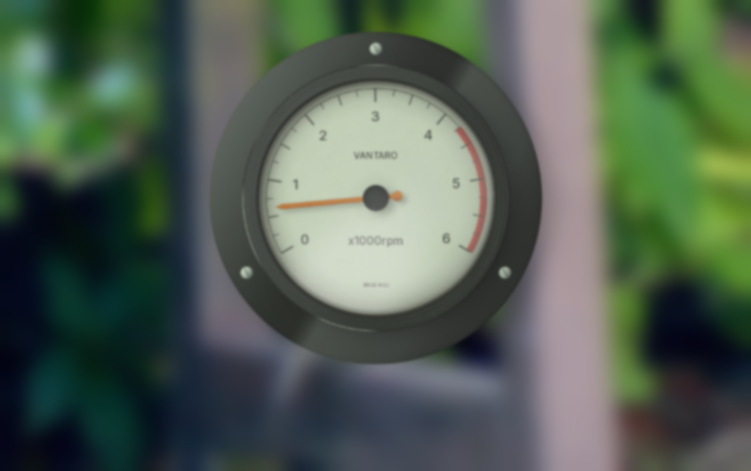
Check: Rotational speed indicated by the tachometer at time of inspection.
625 rpm
